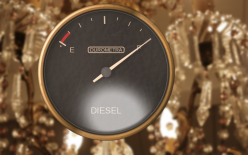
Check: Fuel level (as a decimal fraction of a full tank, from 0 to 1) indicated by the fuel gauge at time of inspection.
1
